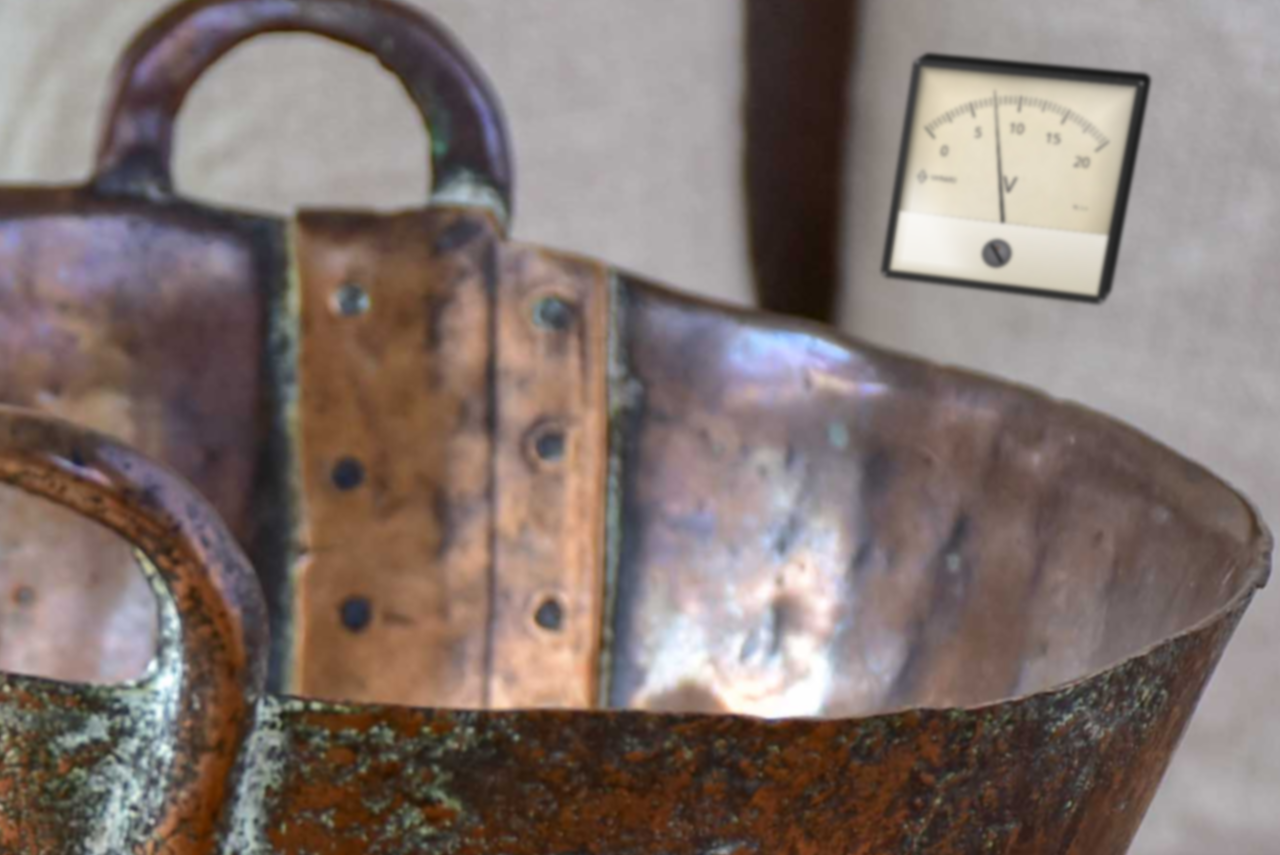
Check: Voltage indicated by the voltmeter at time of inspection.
7.5 V
